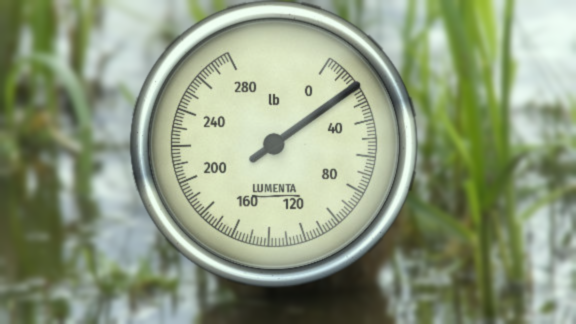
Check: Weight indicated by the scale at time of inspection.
20 lb
